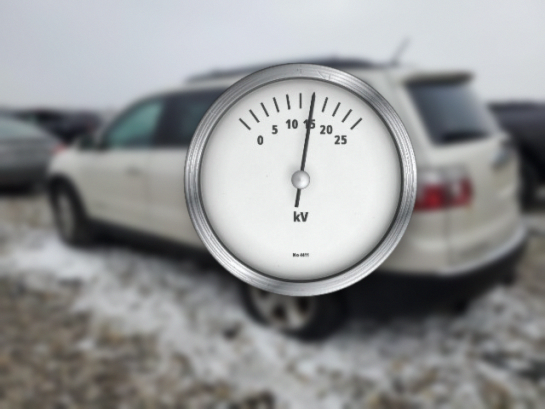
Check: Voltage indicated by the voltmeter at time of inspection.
15 kV
